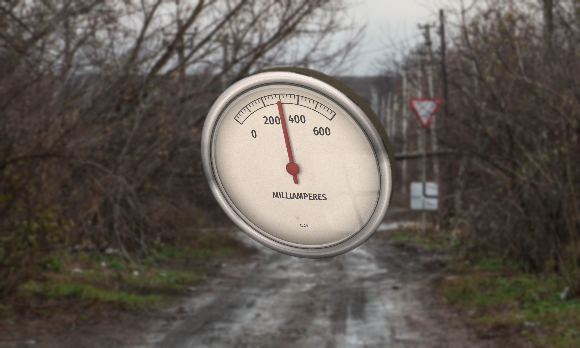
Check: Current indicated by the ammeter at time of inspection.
300 mA
